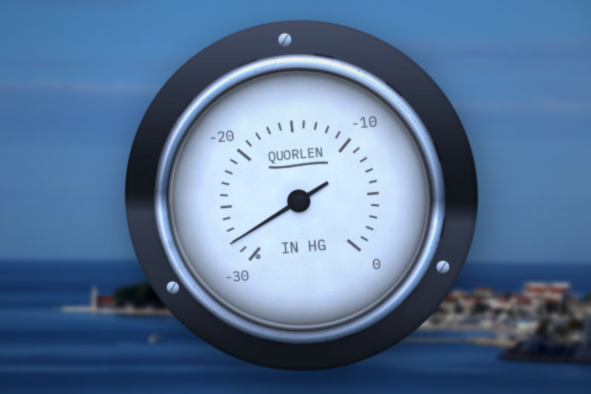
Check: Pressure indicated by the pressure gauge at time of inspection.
-28 inHg
